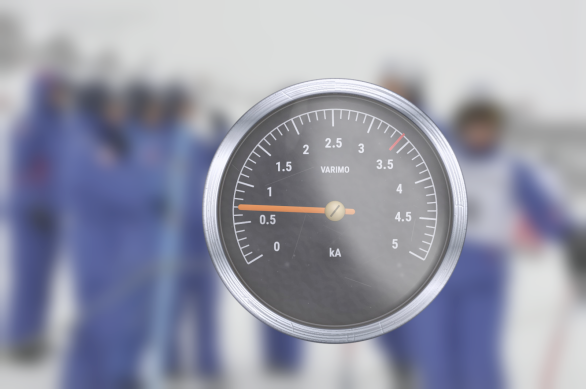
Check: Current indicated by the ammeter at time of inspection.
0.7 kA
